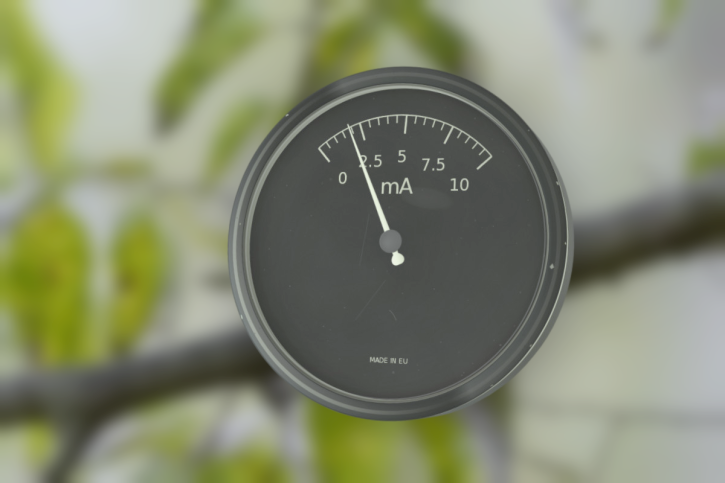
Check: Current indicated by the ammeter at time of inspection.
2 mA
